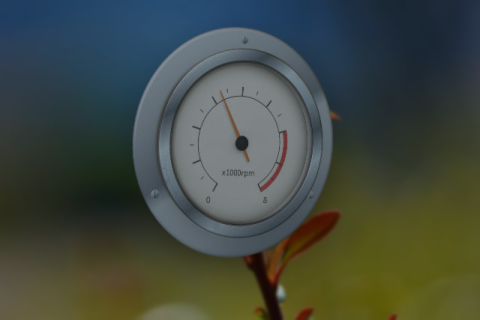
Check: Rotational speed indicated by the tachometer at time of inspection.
3250 rpm
